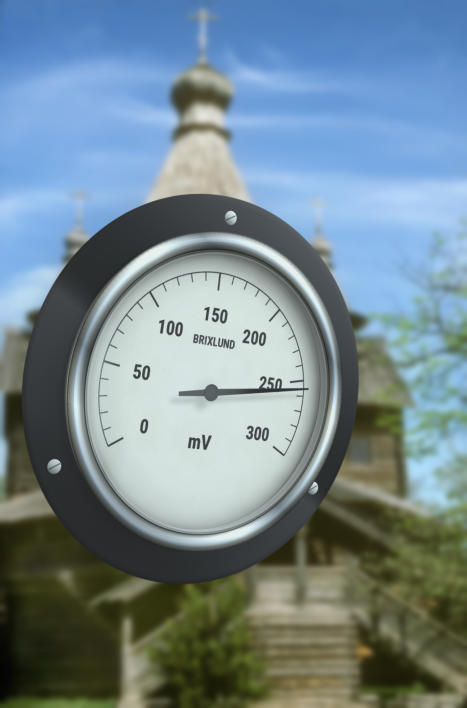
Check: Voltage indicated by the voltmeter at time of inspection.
255 mV
